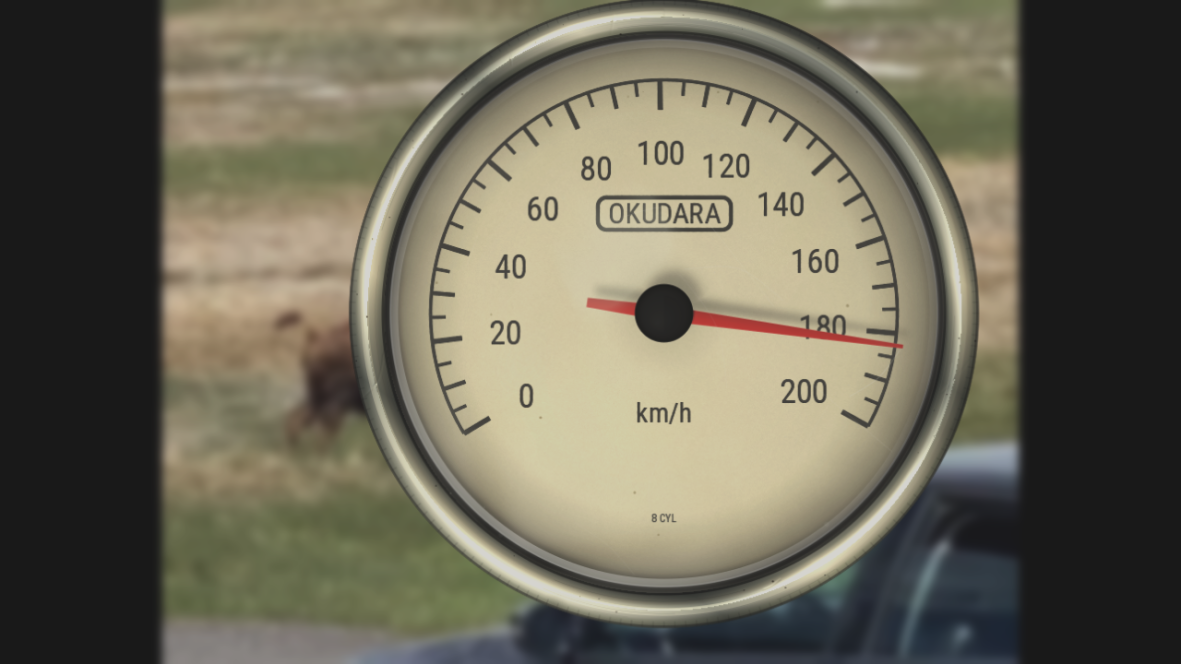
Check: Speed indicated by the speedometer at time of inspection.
182.5 km/h
